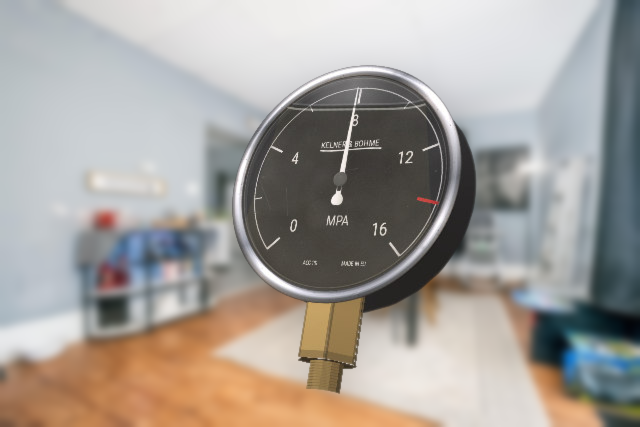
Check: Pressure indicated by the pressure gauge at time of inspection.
8 MPa
